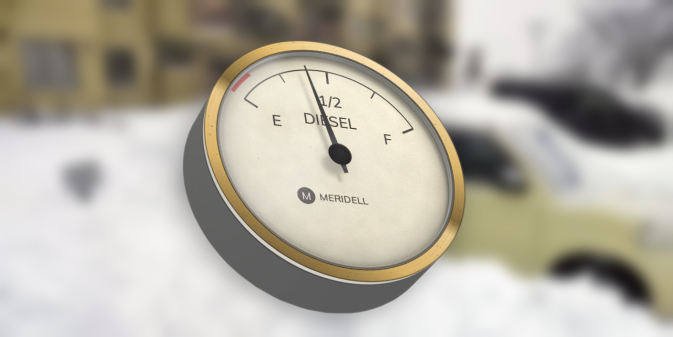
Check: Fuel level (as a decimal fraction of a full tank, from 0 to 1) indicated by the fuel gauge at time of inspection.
0.375
